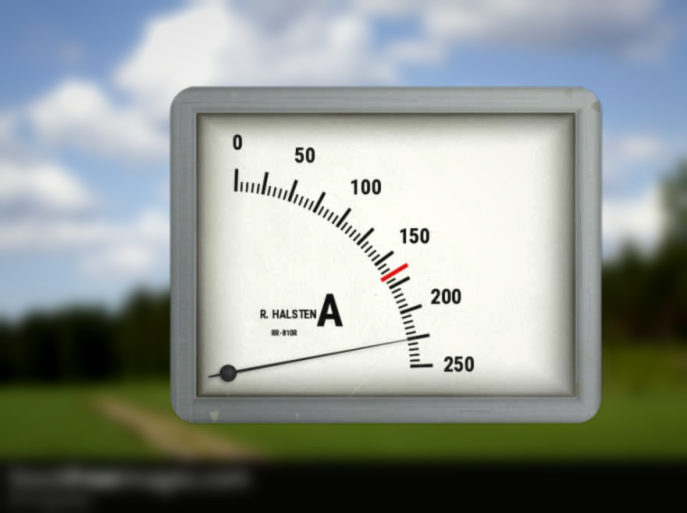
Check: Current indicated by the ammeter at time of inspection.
225 A
